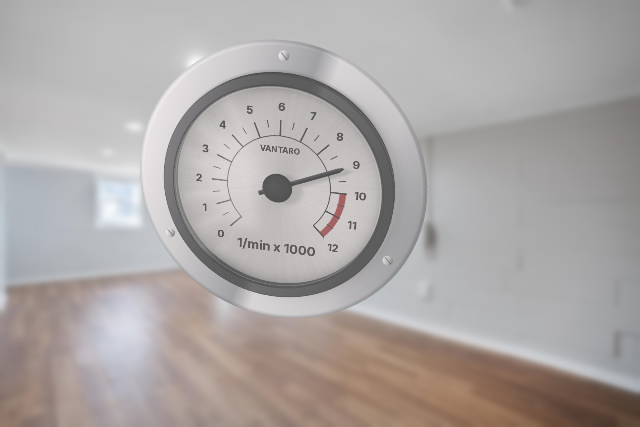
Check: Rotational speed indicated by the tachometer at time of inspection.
9000 rpm
